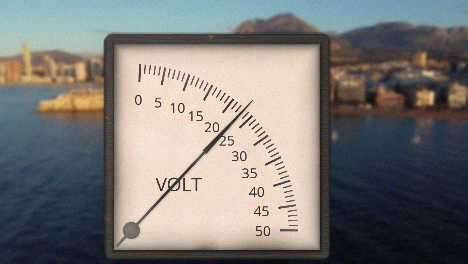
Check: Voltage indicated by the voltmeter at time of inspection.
23 V
